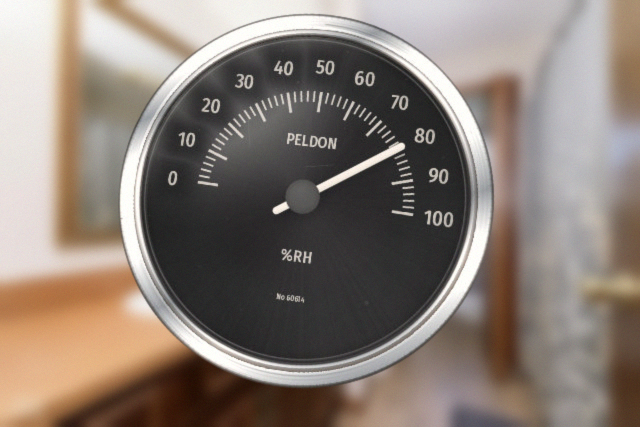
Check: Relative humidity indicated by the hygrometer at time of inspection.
80 %
